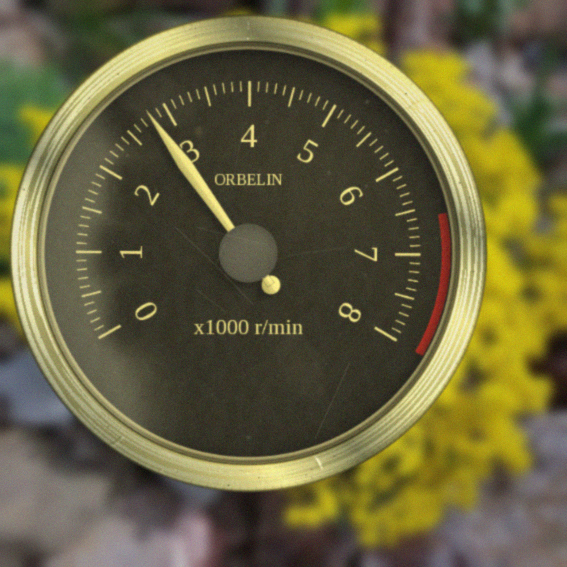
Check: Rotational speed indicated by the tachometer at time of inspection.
2800 rpm
